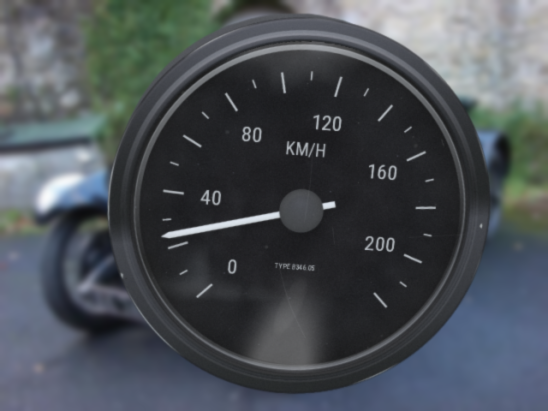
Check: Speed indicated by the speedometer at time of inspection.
25 km/h
